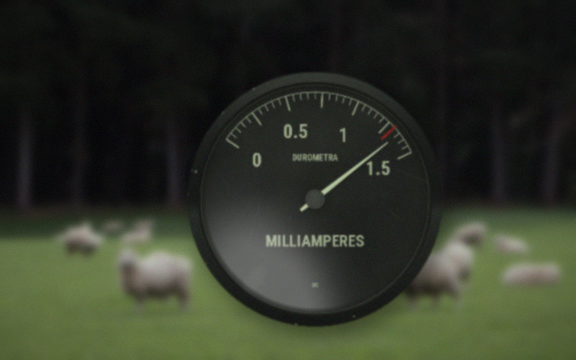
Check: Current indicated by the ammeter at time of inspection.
1.35 mA
